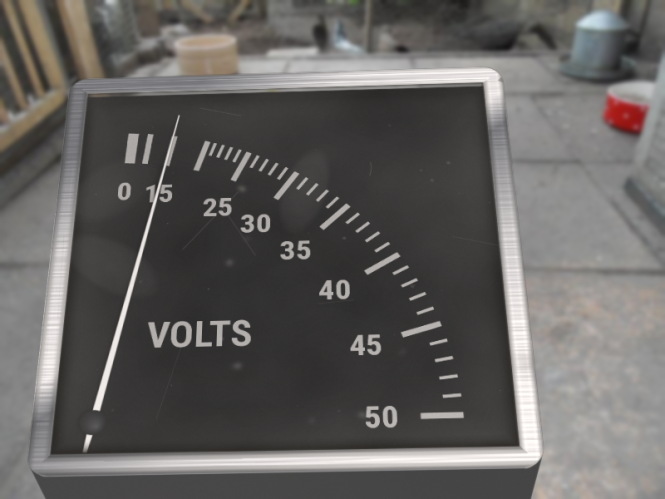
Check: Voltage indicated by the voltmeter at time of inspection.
15 V
